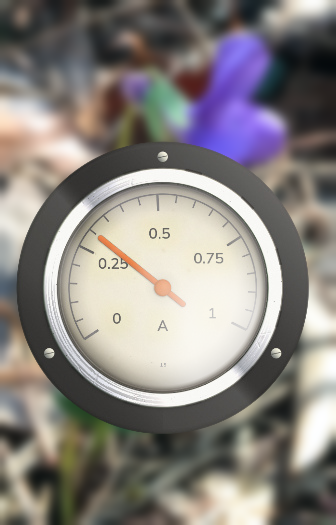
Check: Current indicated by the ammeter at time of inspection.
0.3 A
